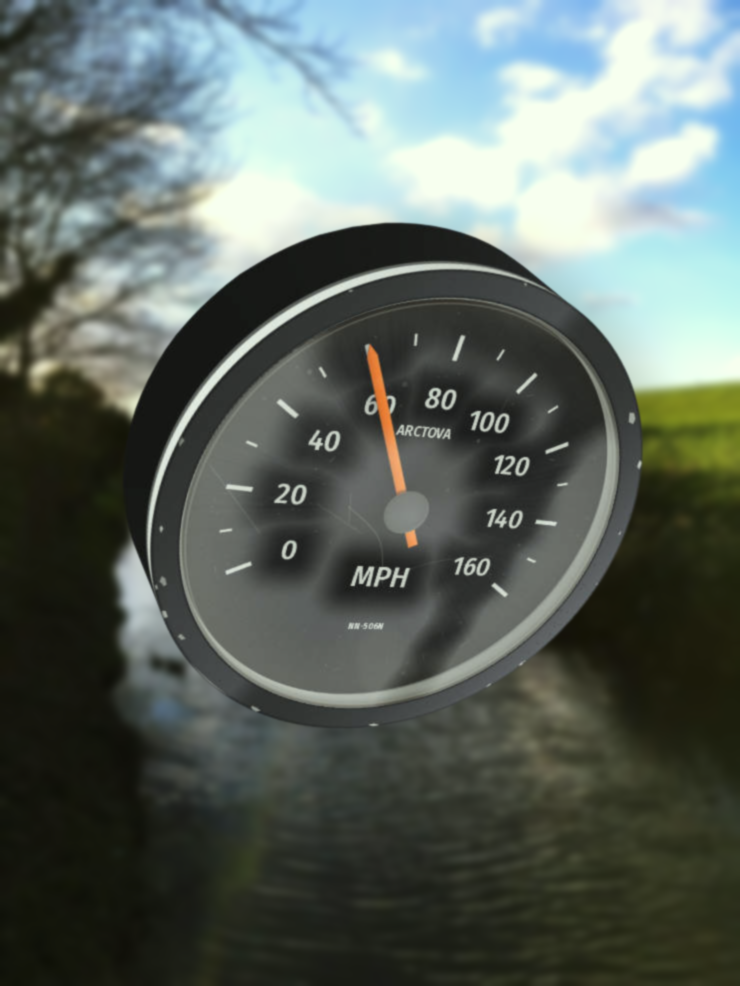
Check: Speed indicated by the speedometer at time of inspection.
60 mph
